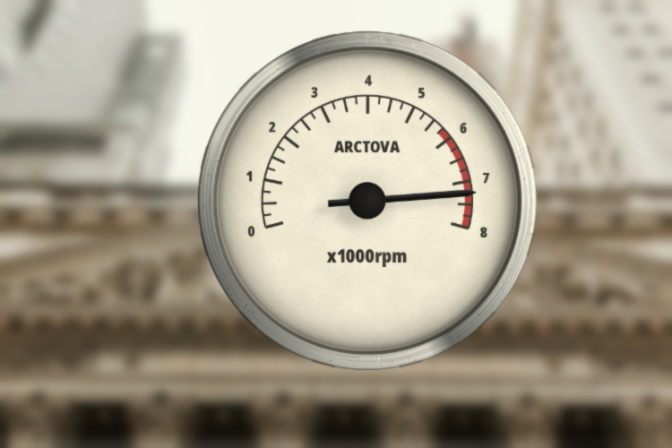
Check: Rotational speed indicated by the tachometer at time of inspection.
7250 rpm
